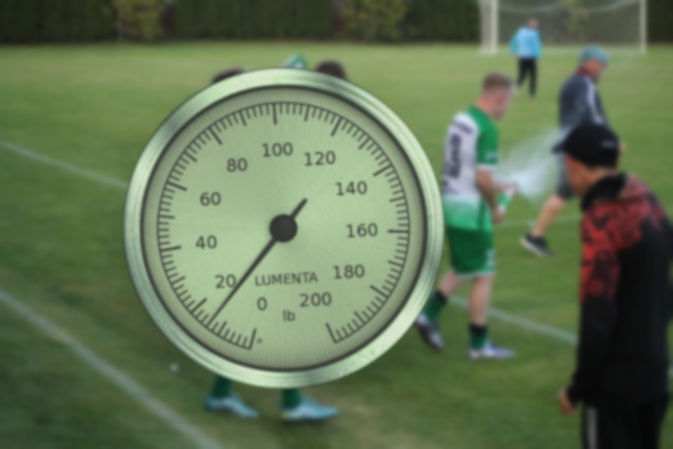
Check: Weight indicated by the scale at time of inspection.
14 lb
